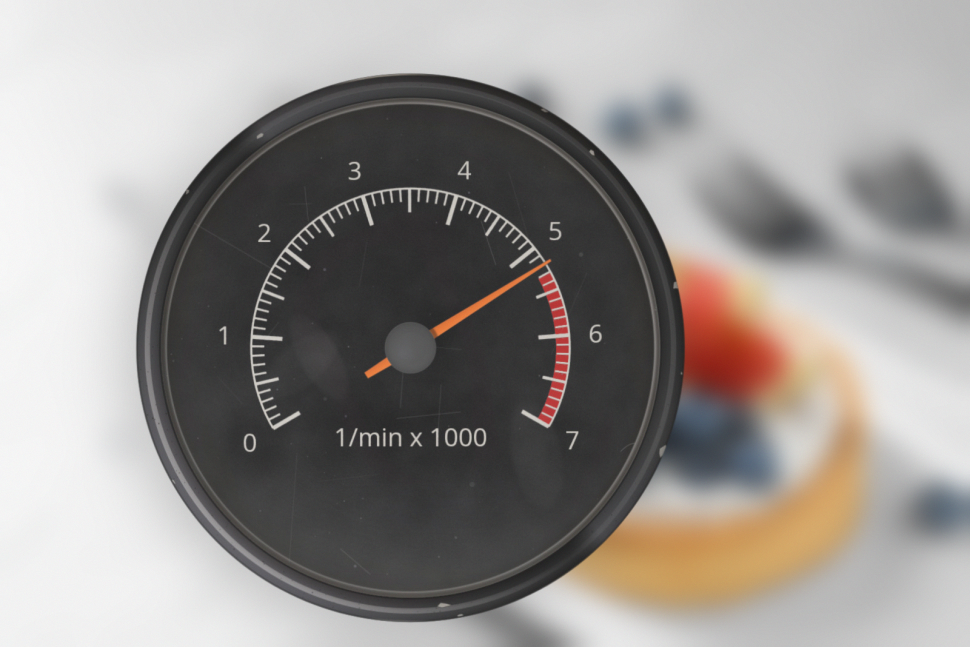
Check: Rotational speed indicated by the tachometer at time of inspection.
5200 rpm
